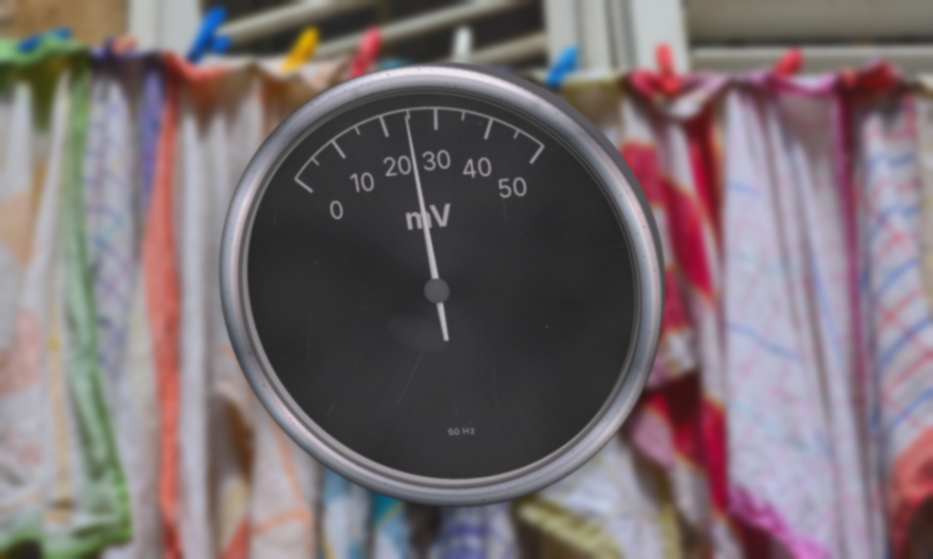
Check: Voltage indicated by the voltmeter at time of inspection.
25 mV
